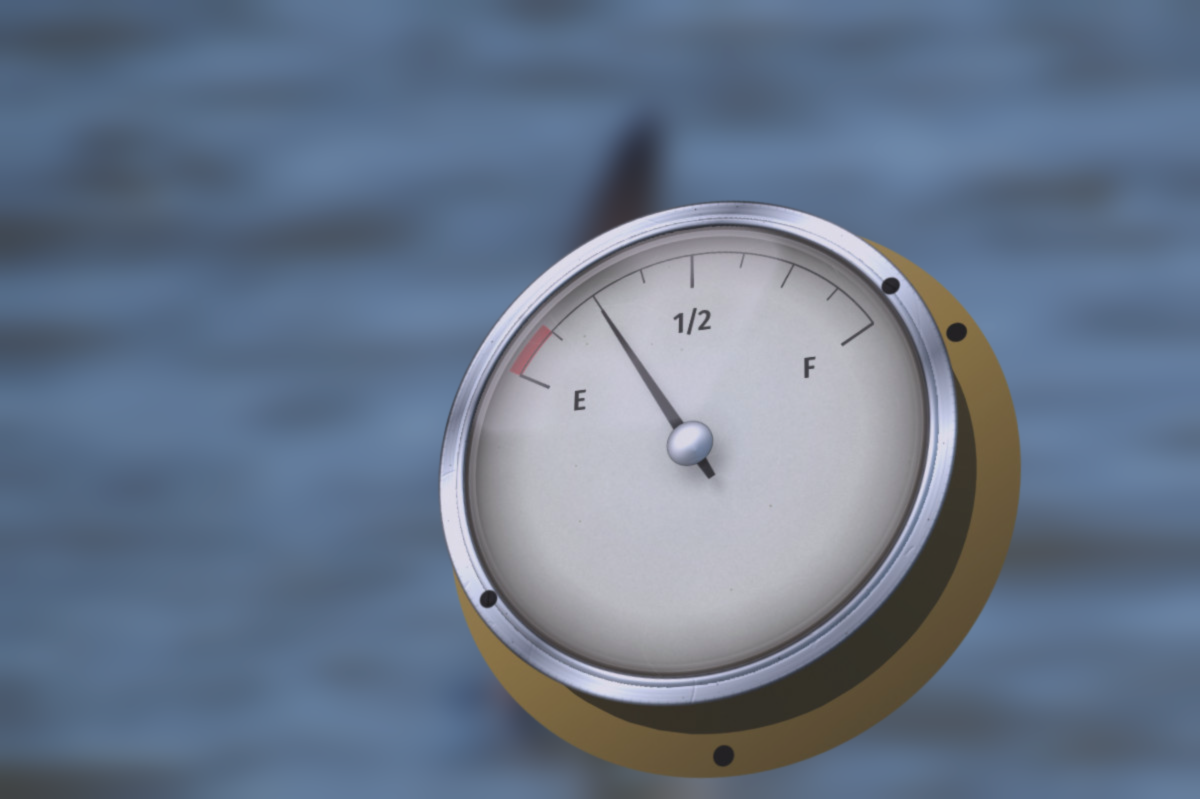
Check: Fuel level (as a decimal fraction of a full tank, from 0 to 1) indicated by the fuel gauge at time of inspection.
0.25
